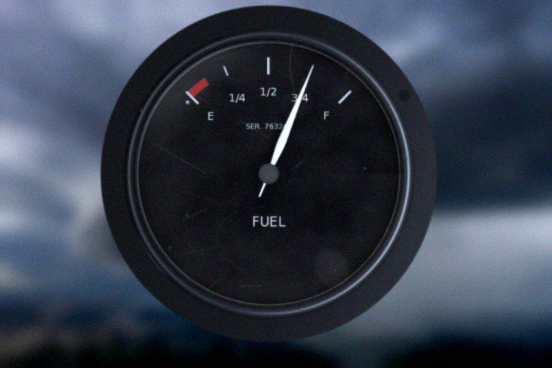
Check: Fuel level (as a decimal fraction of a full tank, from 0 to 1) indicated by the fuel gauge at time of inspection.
0.75
